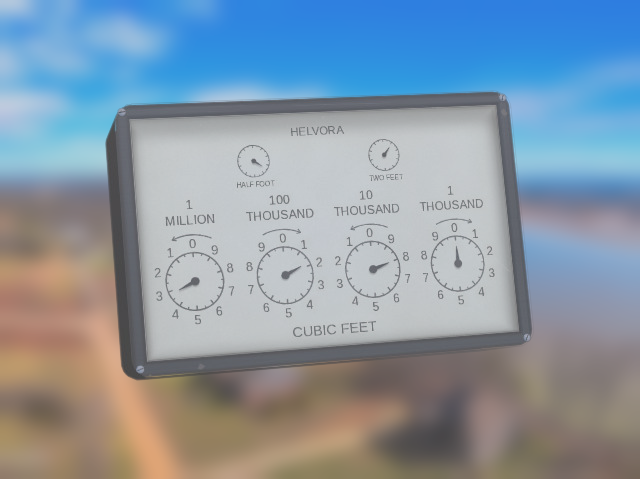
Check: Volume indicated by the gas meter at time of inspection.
318000 ft³
